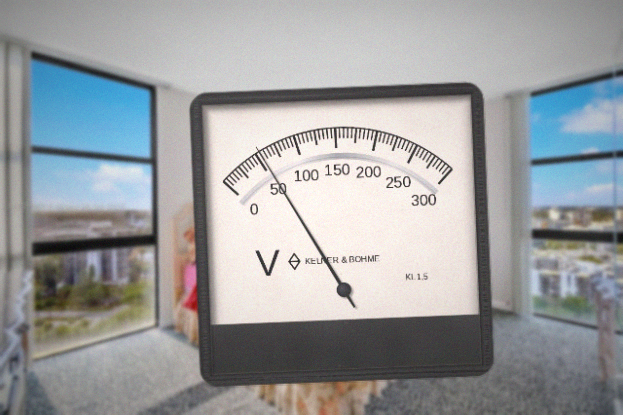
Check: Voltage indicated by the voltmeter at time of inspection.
55 V
